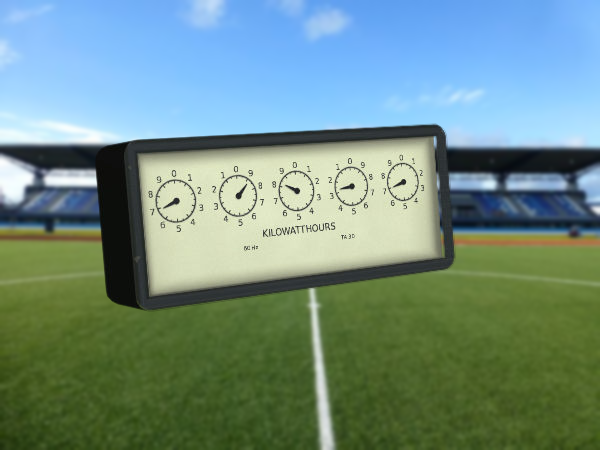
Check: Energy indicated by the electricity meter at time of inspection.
68827 kWh
